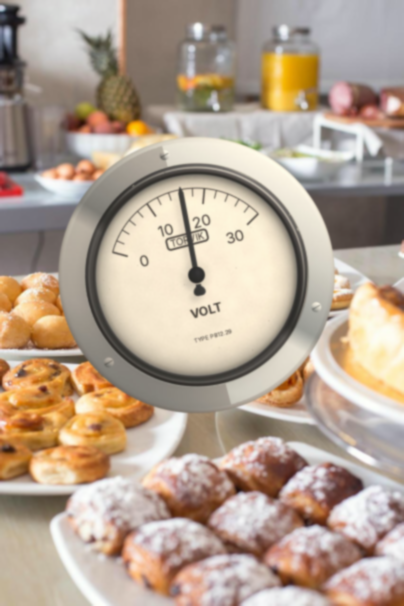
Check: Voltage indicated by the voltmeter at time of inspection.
16 V
